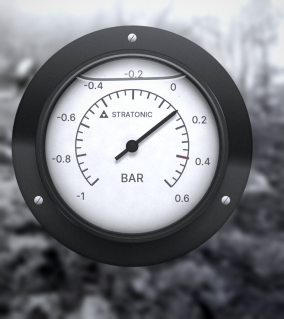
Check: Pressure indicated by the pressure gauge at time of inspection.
0.1 bar
